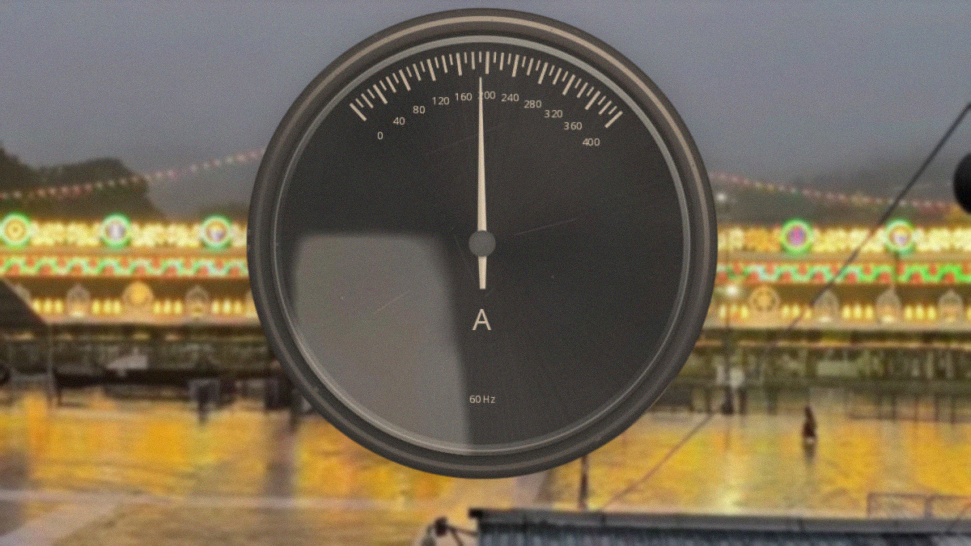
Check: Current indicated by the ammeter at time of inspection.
190 A
